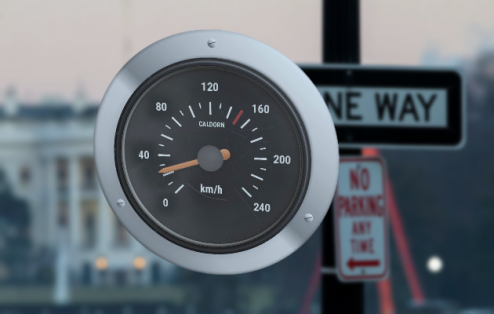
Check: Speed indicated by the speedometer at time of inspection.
25 km/h
